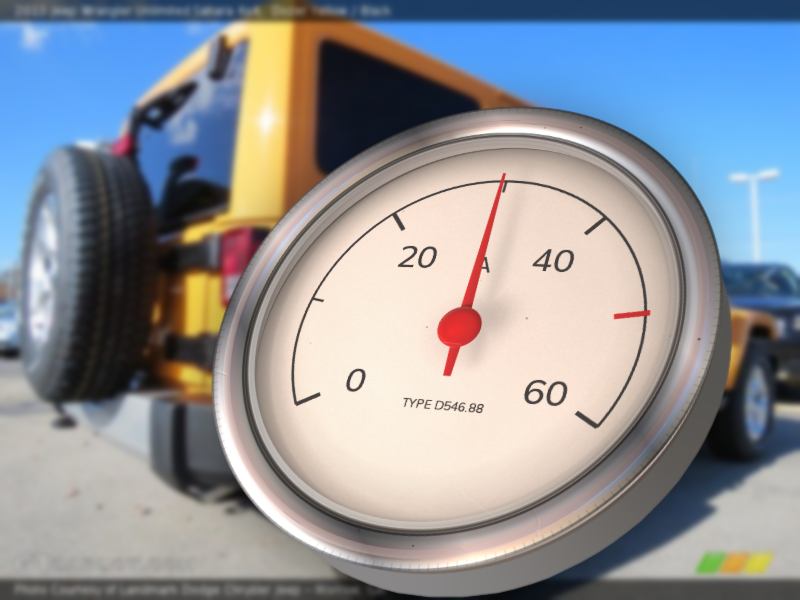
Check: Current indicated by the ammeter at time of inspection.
30 A
